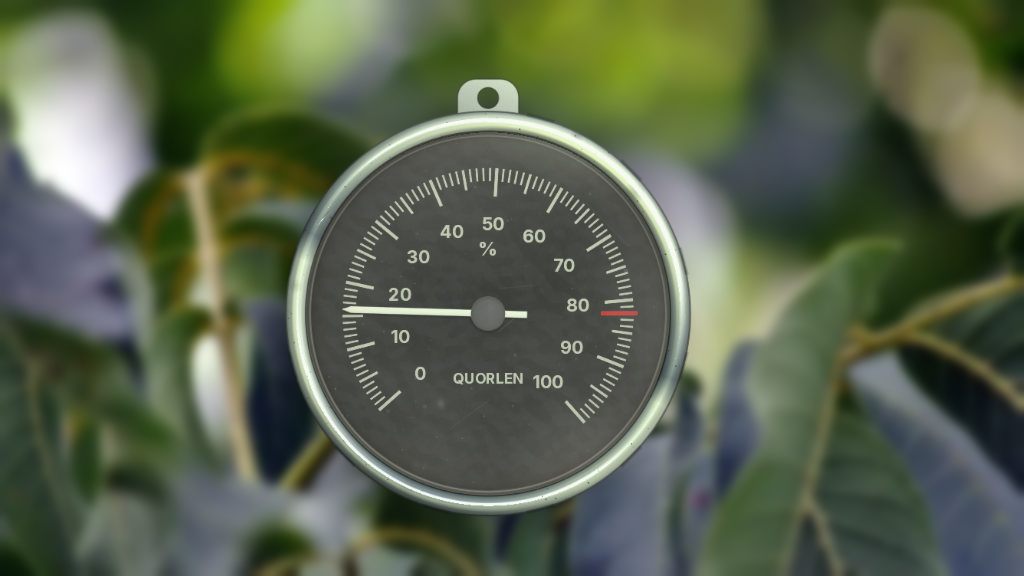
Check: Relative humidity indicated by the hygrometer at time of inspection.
16 %
